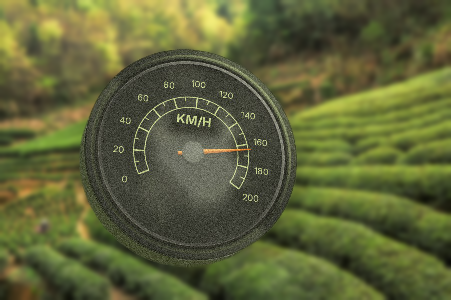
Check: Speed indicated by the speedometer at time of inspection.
165 km/h
